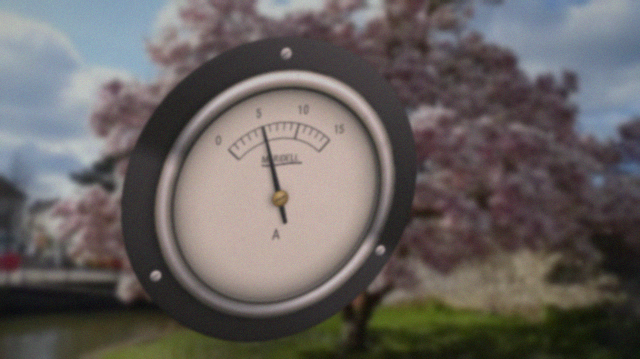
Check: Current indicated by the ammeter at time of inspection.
5 A
